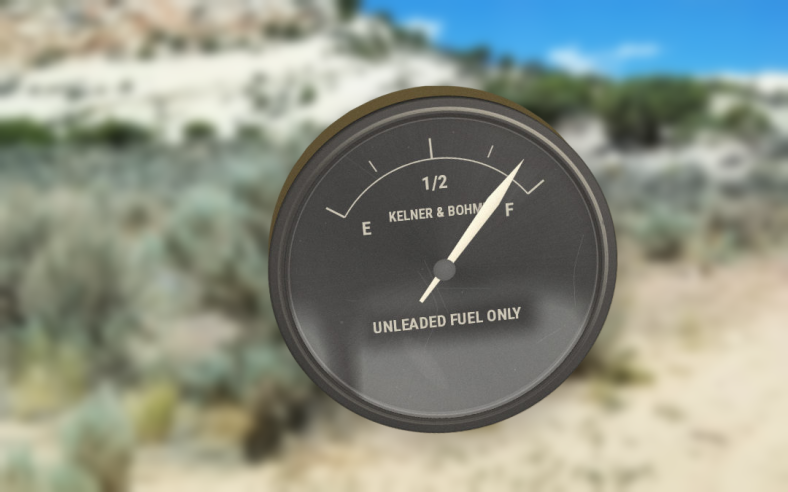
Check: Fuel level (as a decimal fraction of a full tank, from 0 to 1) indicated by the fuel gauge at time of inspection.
0.875
